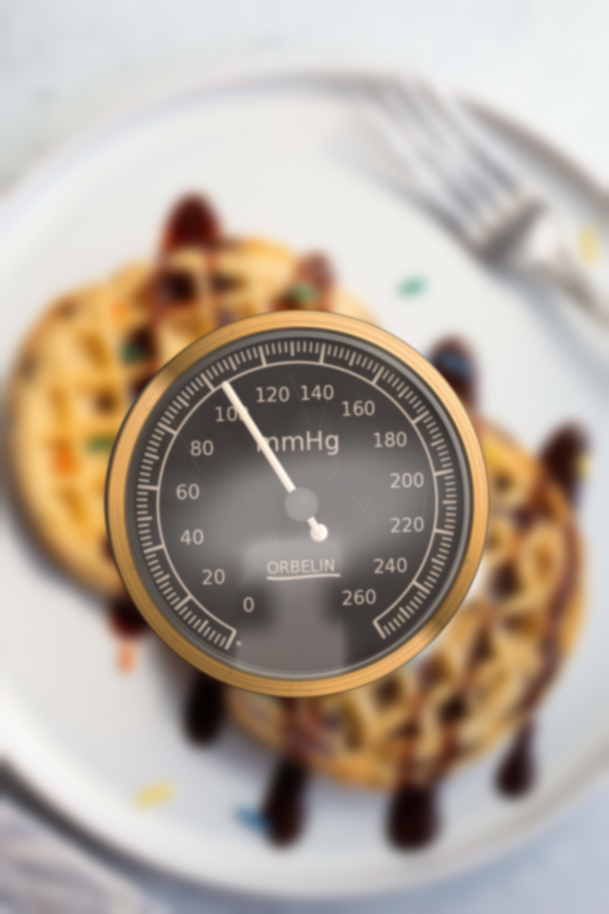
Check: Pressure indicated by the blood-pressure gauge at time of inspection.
104 mmHg
